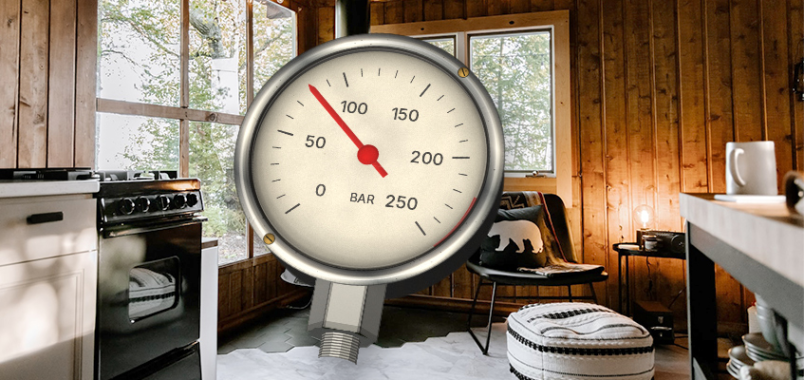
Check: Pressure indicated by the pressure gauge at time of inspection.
80 bar
